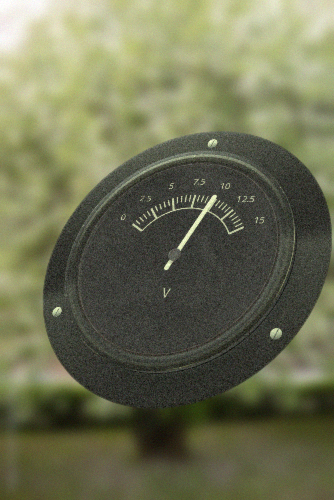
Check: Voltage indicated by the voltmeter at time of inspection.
10 V
